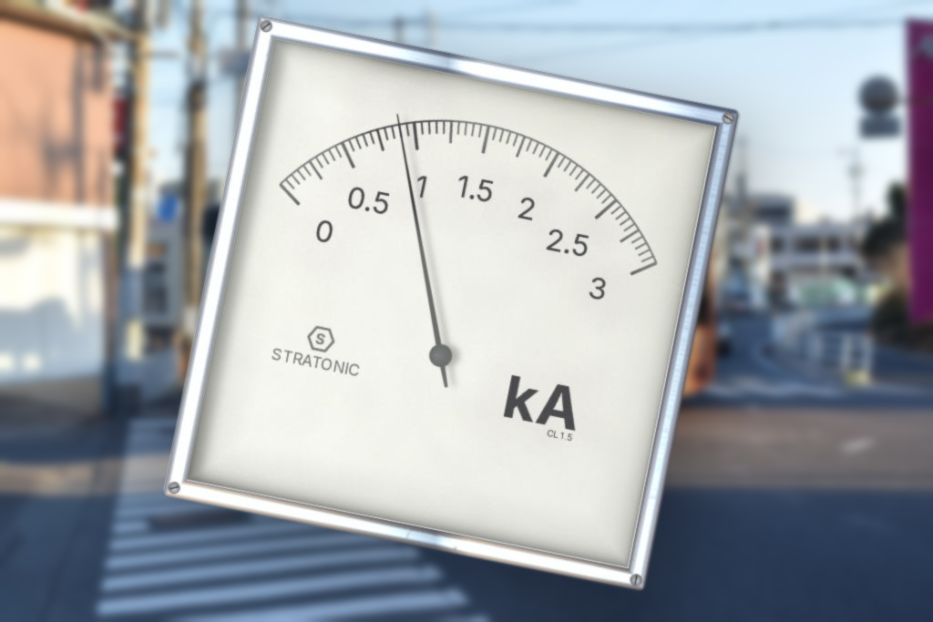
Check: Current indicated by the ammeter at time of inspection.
0.9 kA
